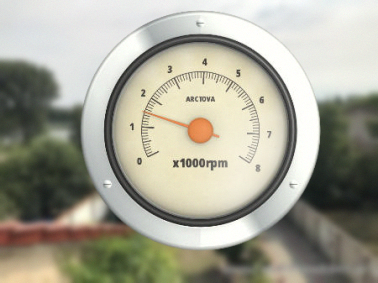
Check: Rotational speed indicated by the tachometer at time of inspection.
1500 rpm
